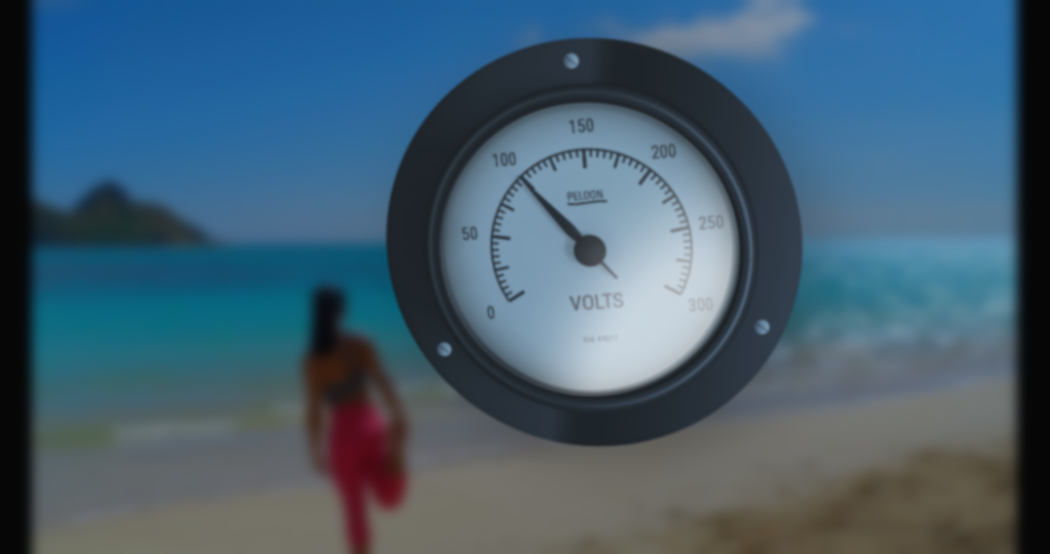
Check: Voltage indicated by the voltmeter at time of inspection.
100 V
